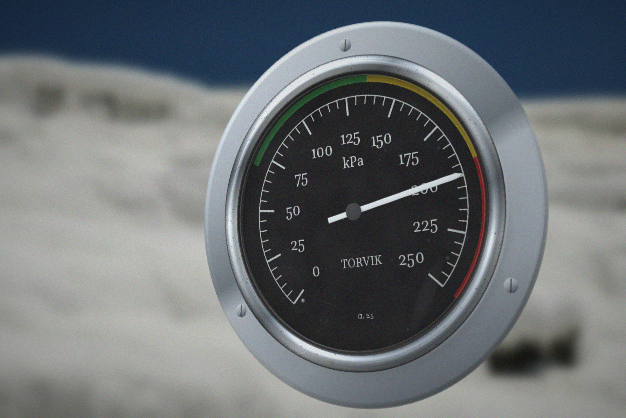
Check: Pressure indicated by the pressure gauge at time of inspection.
200 kPa
